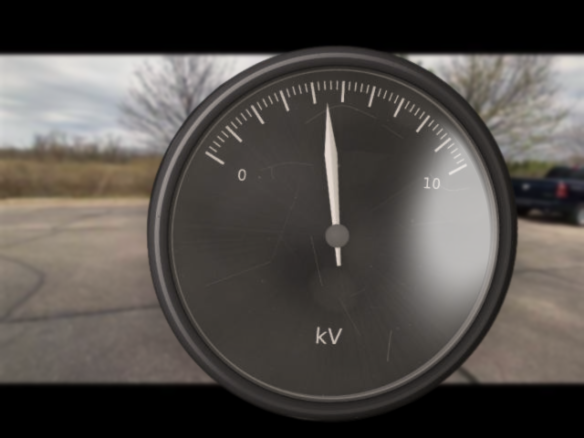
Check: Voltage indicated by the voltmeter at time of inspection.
4.4 kV
